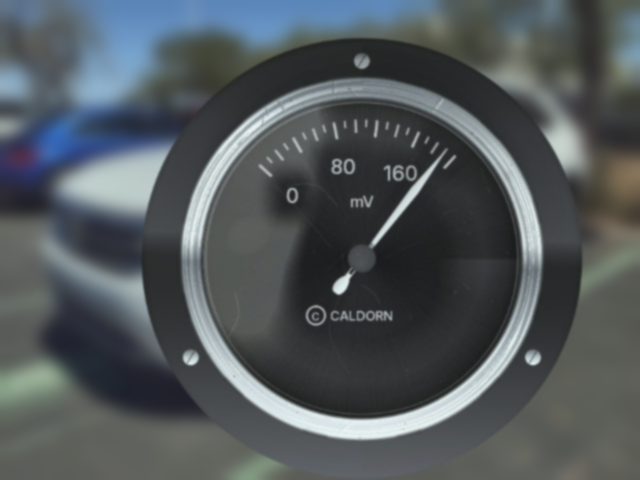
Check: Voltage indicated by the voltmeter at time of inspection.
190 mV
